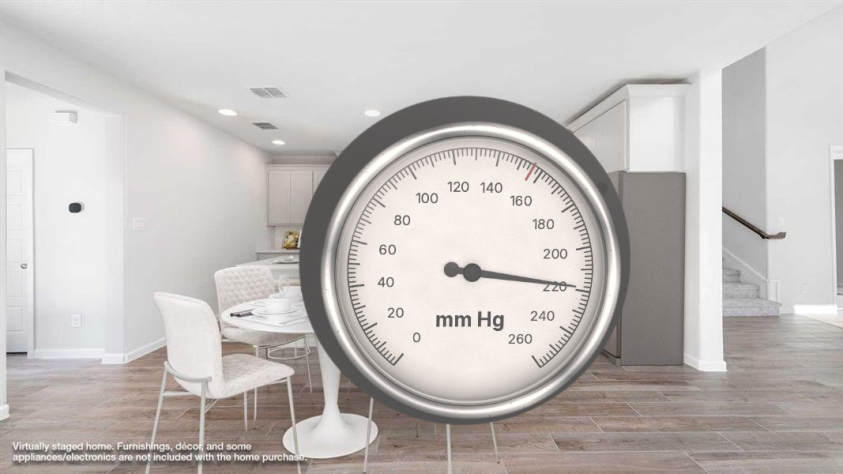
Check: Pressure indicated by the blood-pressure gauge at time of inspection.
218 mmHg
